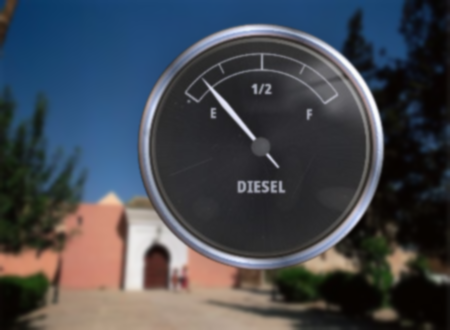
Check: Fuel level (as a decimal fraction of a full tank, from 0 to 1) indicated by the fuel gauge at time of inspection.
0.125
